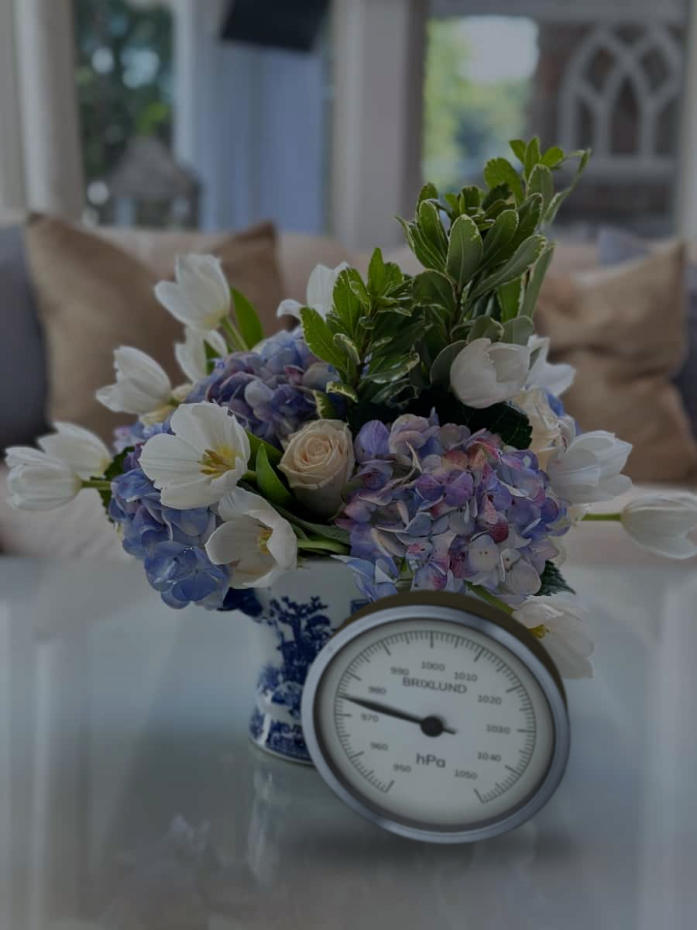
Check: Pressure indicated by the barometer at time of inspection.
975 hPa
